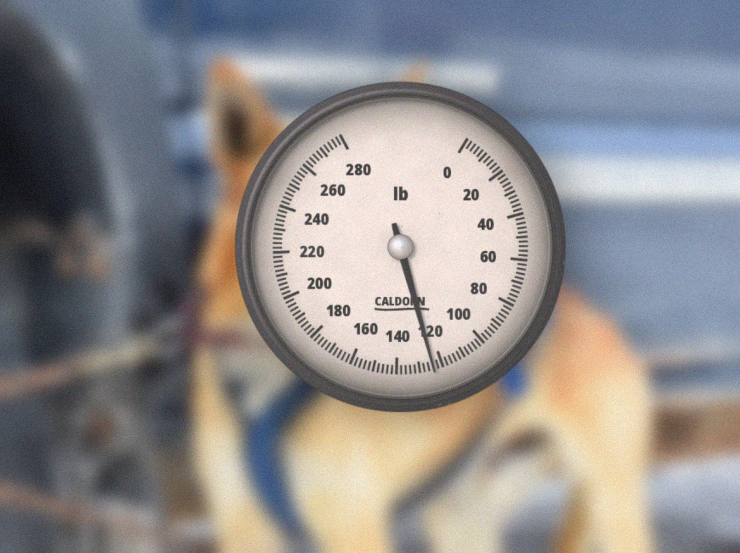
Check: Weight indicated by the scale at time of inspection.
124 lb
